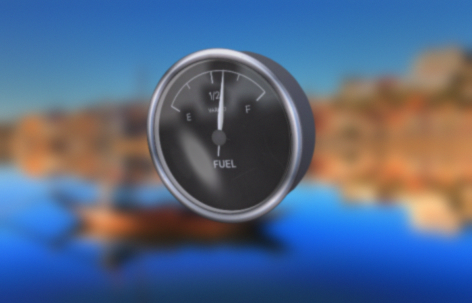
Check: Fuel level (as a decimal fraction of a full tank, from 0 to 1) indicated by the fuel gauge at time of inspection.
0.625
